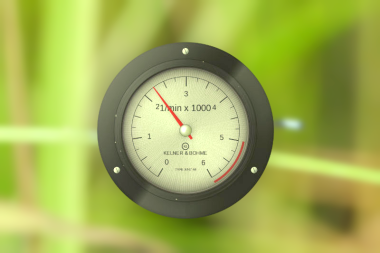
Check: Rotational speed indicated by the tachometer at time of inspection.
2250 rpm
